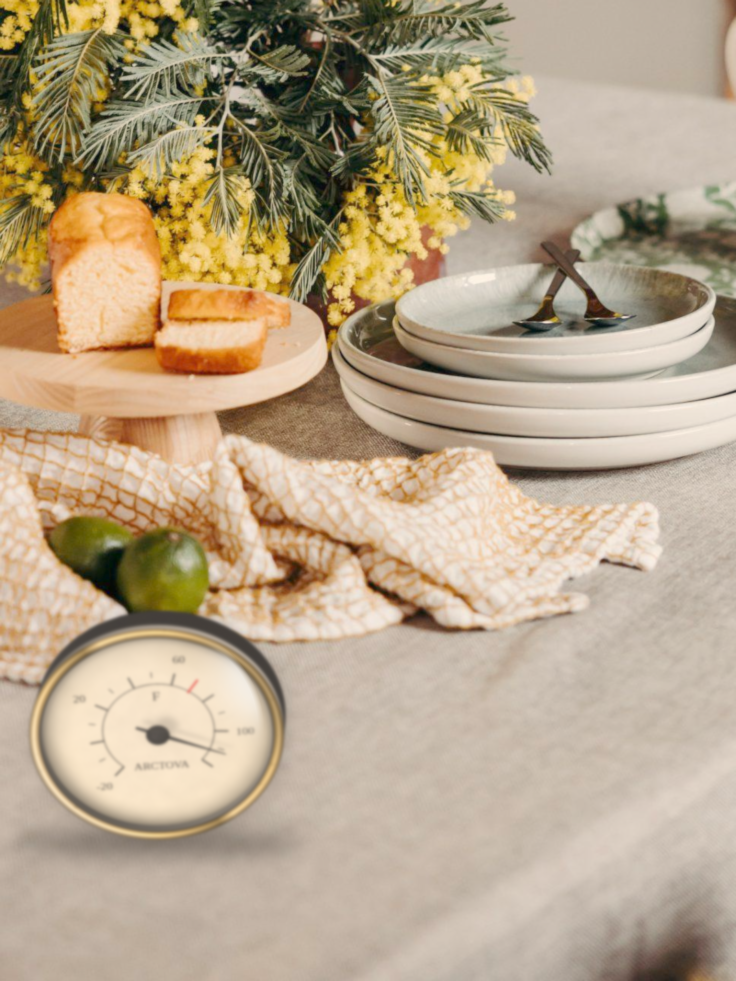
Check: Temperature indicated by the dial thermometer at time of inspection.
110 °F
